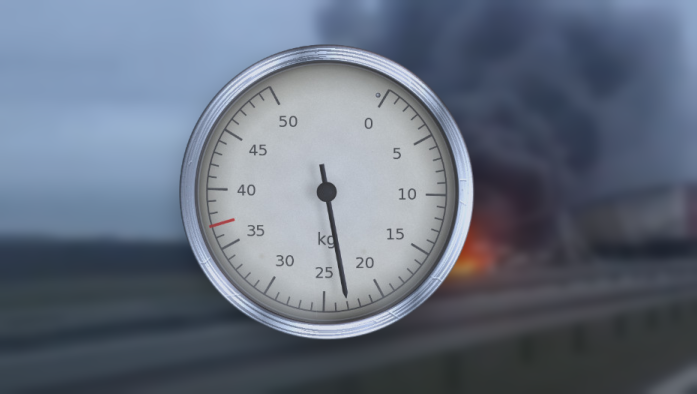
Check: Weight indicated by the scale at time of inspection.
23 kg
